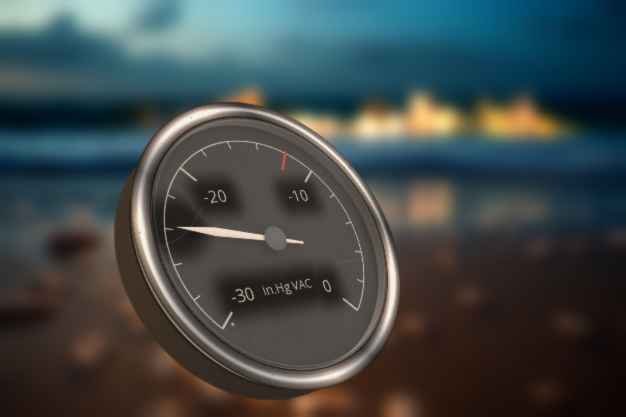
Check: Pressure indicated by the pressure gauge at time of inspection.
-24 inHg
